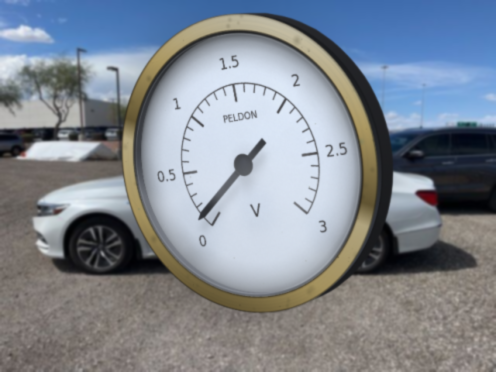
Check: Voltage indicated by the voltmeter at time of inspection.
0.1 V
